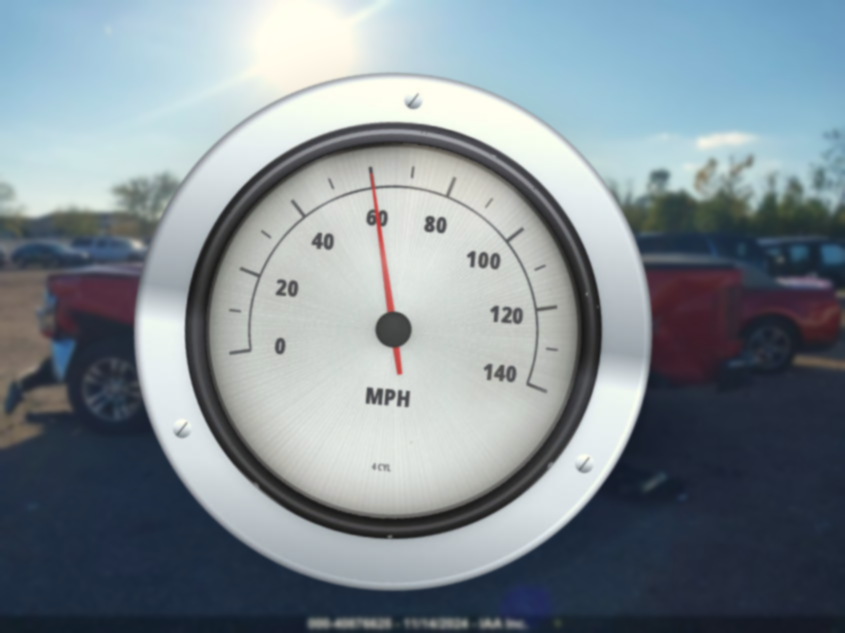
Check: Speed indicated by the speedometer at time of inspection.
60 mph
